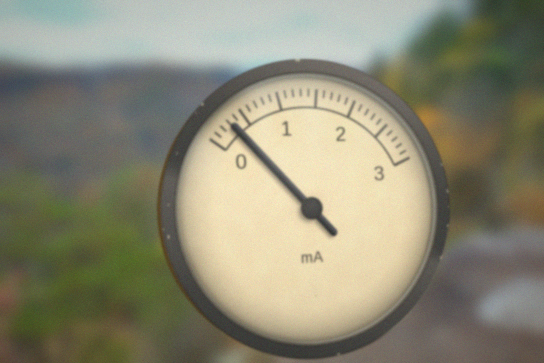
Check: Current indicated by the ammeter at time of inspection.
0.3 mA
